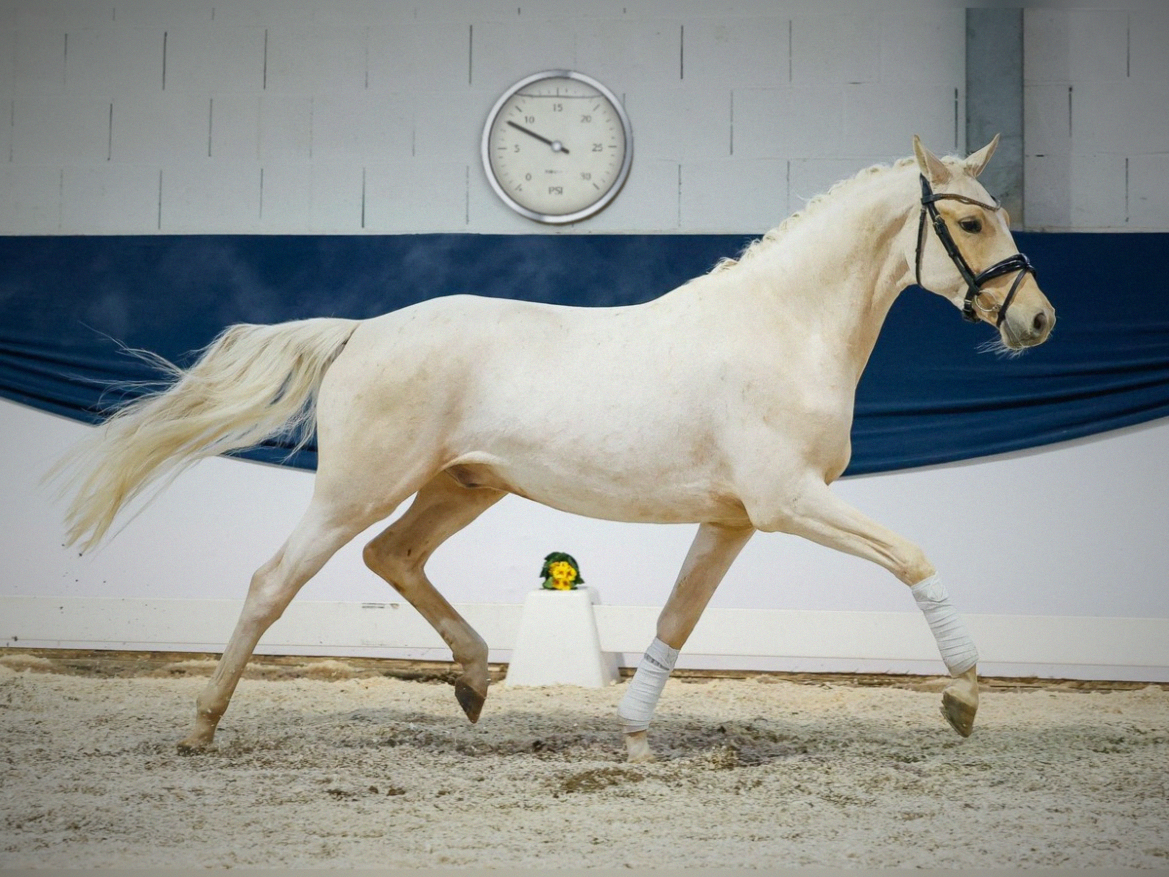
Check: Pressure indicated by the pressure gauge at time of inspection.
8 psi
